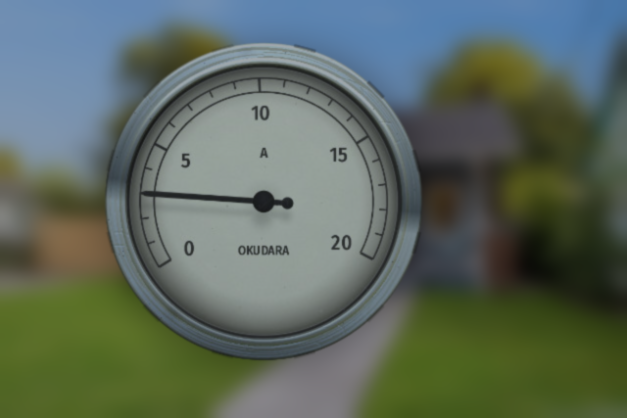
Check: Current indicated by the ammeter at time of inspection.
3 A
